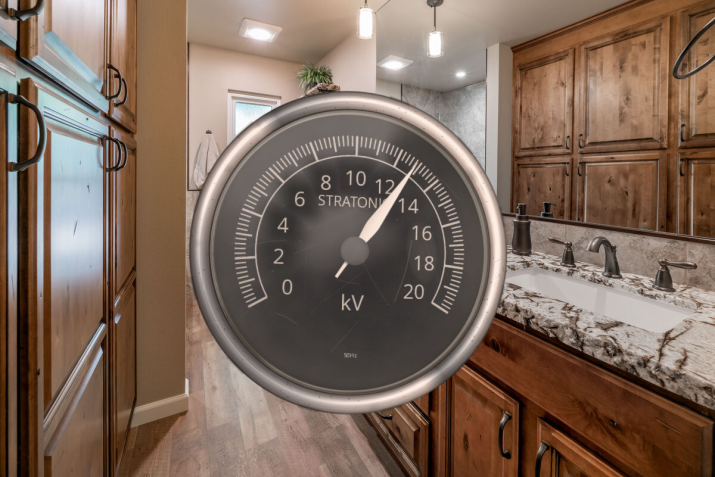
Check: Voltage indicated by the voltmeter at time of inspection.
12.8 kV
